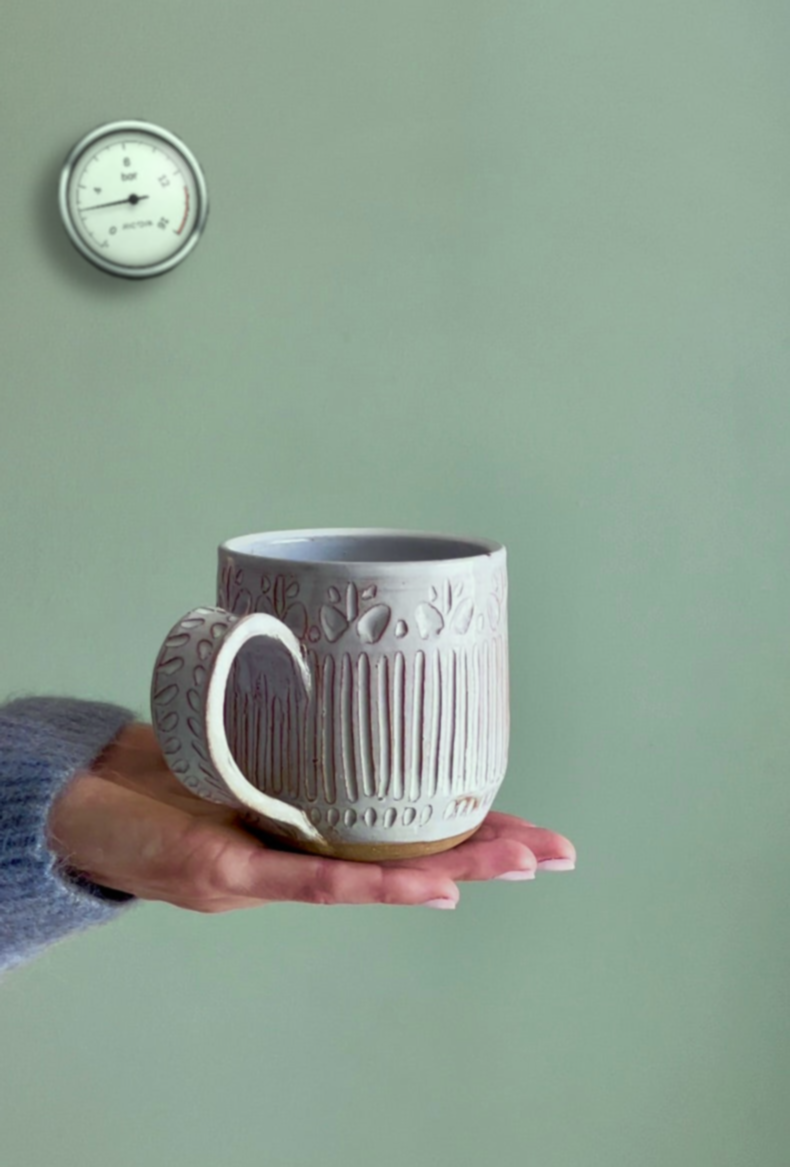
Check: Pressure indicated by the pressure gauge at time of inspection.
2.5 bar
